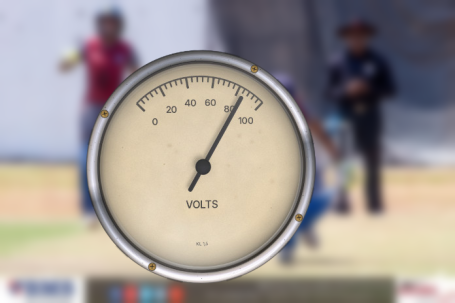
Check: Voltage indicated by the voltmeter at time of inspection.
84 V
